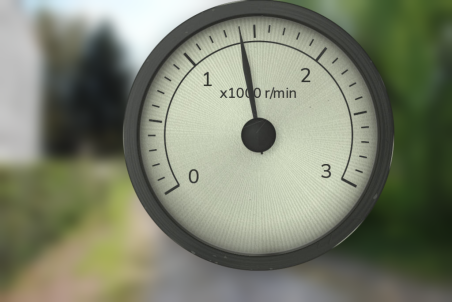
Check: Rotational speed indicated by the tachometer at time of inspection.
1400 rpm
